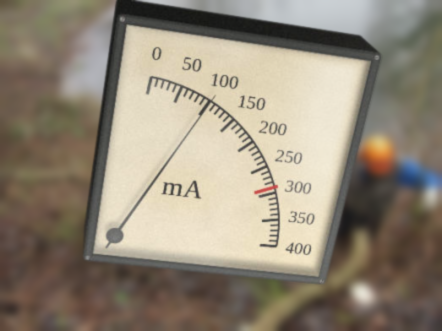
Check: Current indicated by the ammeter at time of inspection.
100 mA
